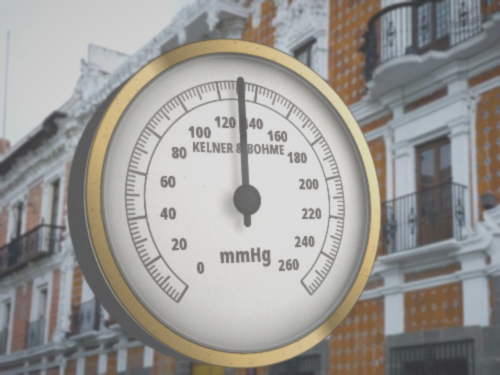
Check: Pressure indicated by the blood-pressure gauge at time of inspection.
130 mmHg
